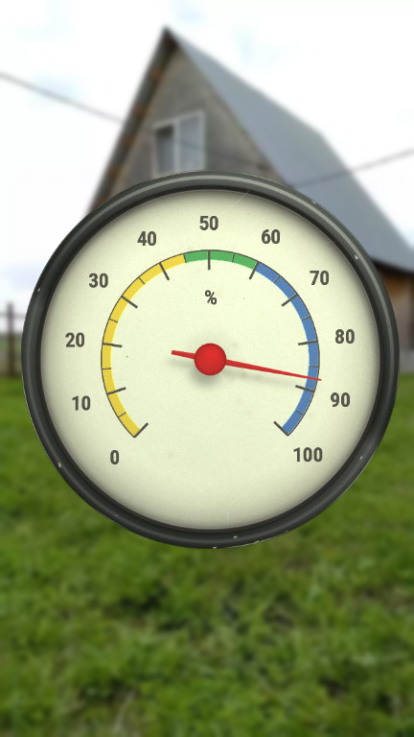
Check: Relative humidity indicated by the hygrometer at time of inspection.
87.5 %
